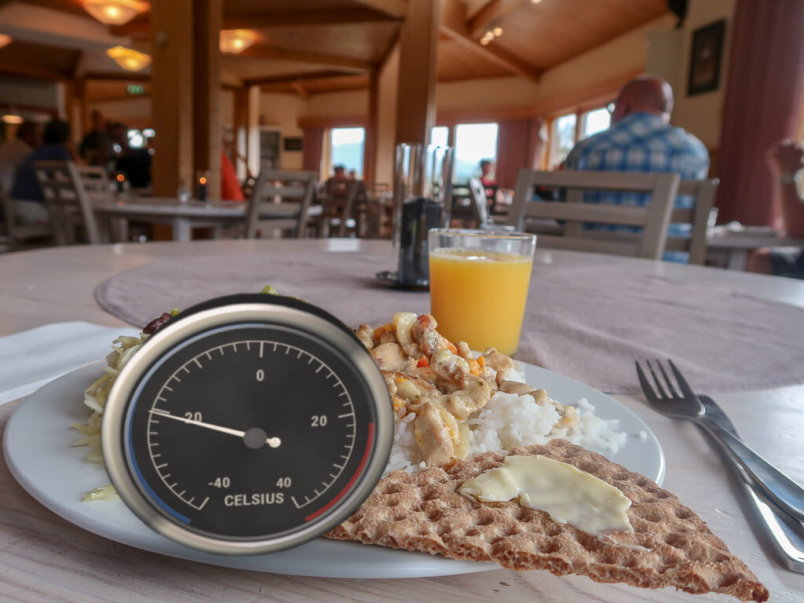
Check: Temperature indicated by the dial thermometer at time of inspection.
-20 °C
